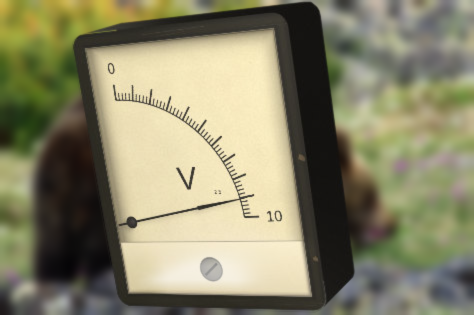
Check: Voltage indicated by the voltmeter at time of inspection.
9 V
